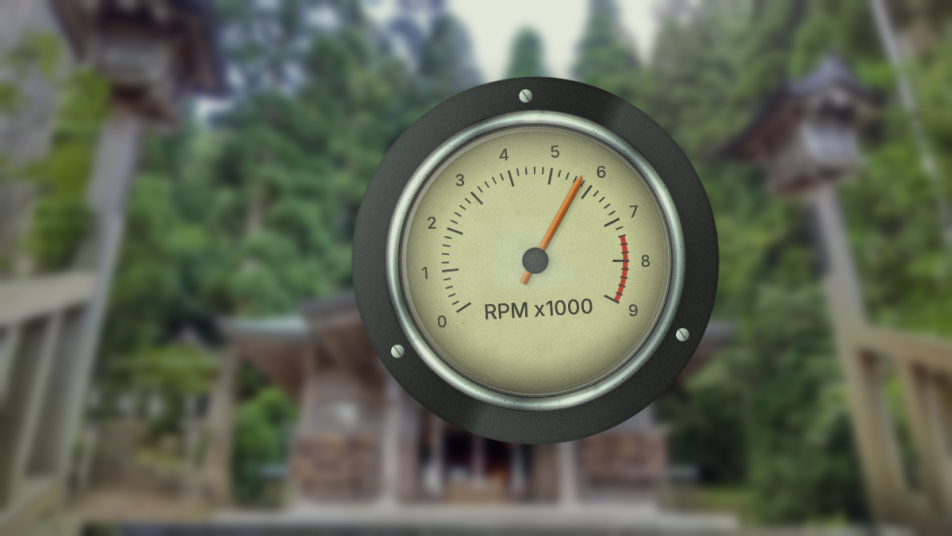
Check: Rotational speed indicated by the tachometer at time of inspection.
5700 rpm
